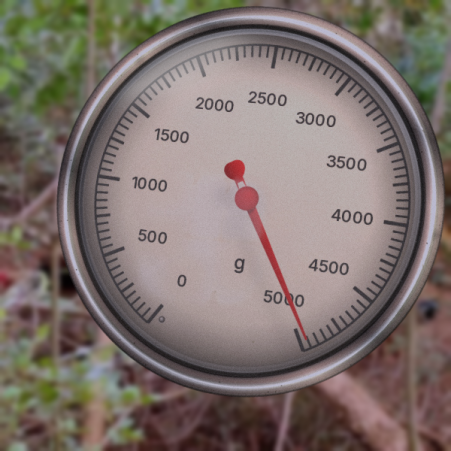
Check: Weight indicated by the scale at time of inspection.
4950 g
